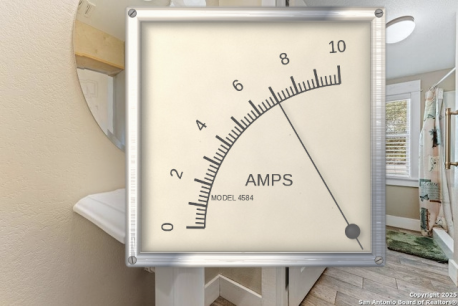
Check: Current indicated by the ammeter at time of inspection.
7 A
